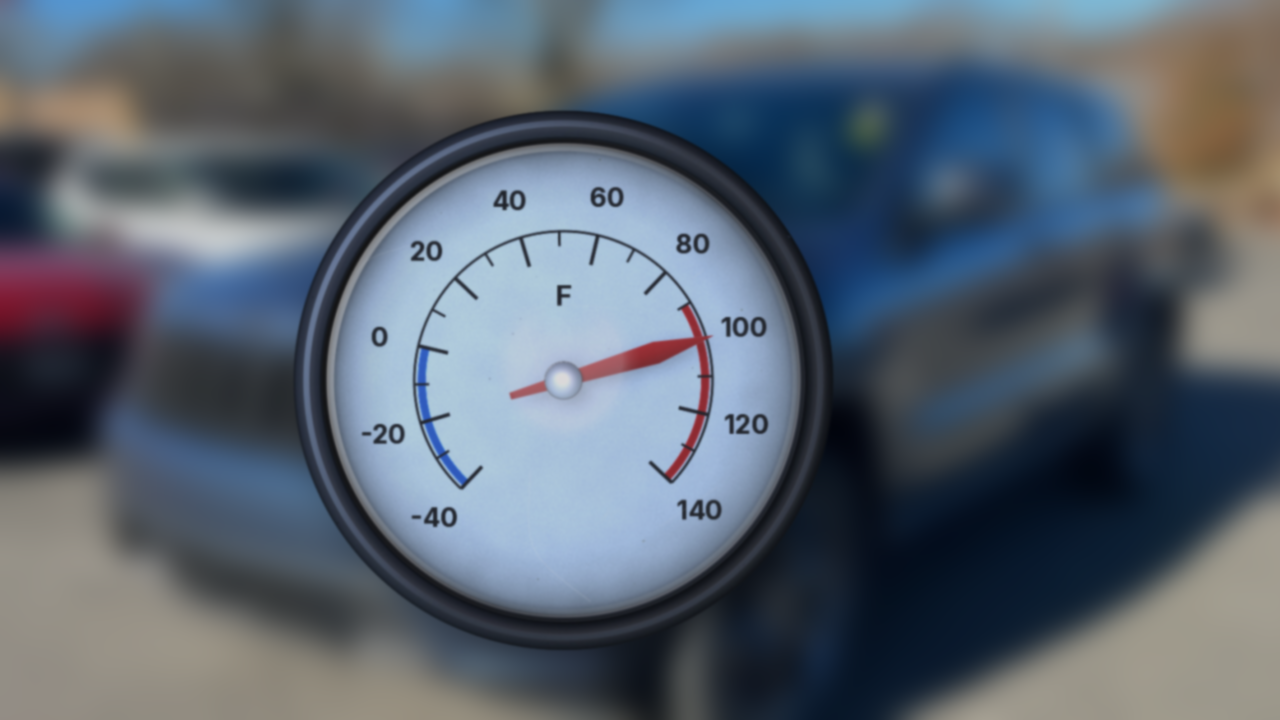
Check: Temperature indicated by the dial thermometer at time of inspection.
100 °F
